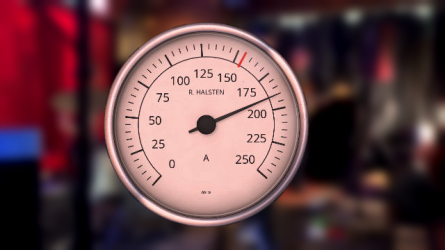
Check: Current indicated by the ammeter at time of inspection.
190 A
